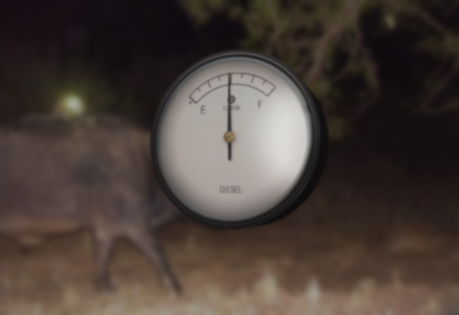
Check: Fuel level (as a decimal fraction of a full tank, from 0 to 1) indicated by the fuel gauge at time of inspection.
0.5
